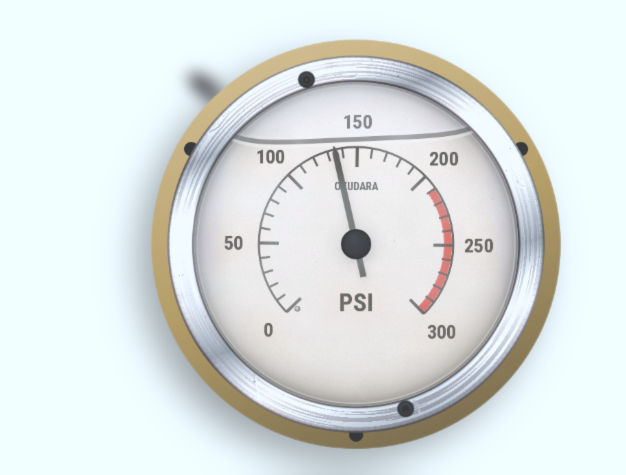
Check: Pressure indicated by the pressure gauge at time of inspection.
135 psi
